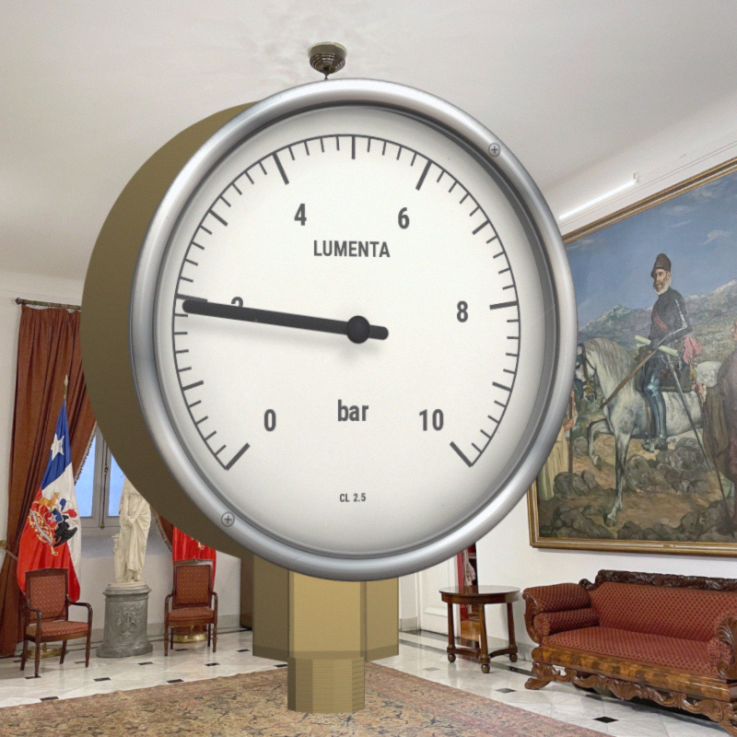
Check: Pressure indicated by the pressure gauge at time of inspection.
1.9 bar
